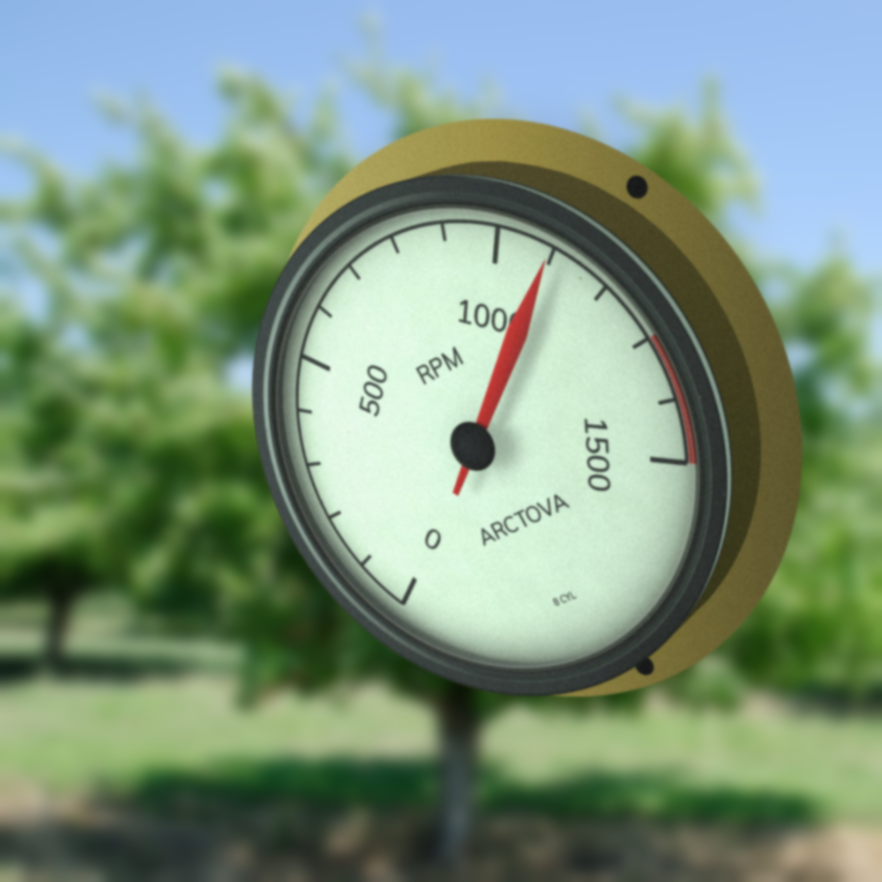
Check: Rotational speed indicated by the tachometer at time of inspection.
1100 rpm
